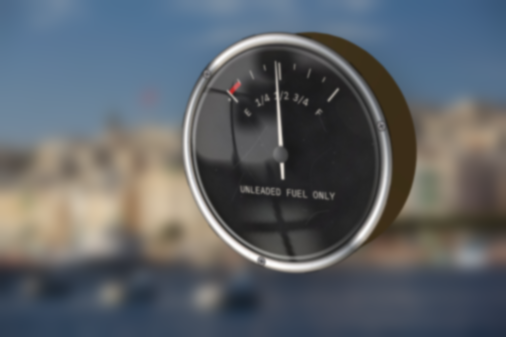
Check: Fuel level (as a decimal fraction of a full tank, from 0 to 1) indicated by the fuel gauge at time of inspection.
0.5
